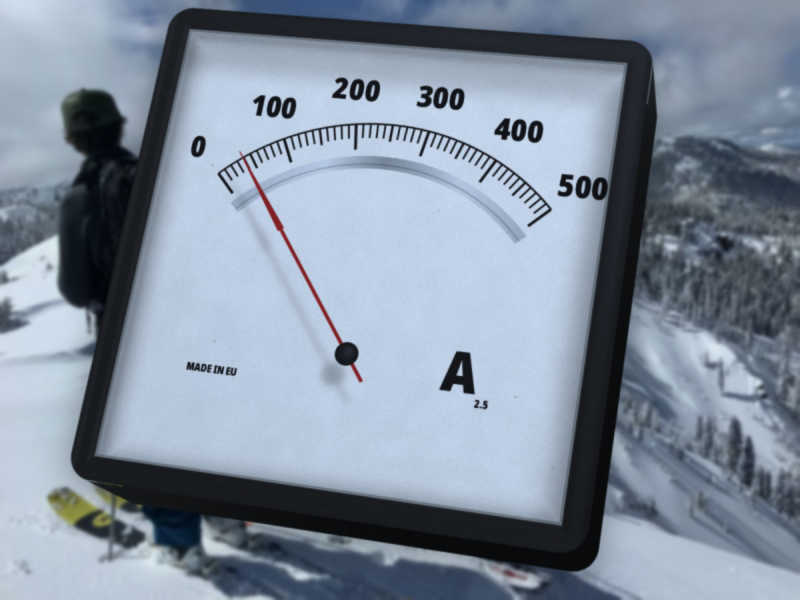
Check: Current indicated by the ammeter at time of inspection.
40 A
